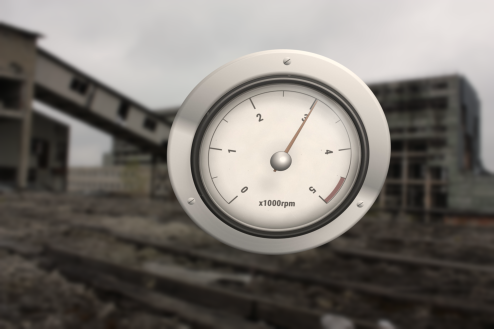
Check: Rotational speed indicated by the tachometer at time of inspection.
3000 rpm
